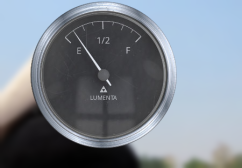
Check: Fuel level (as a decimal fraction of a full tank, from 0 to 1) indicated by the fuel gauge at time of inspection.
0.125
